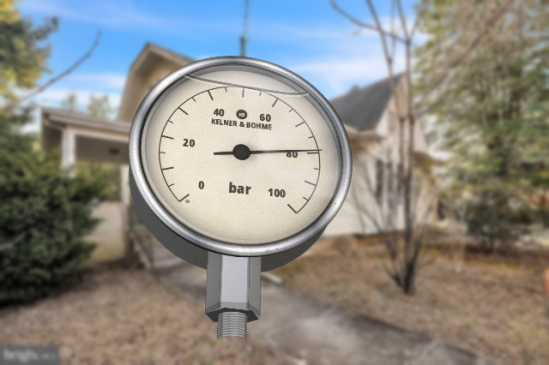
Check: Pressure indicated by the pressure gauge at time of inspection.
80 bar
